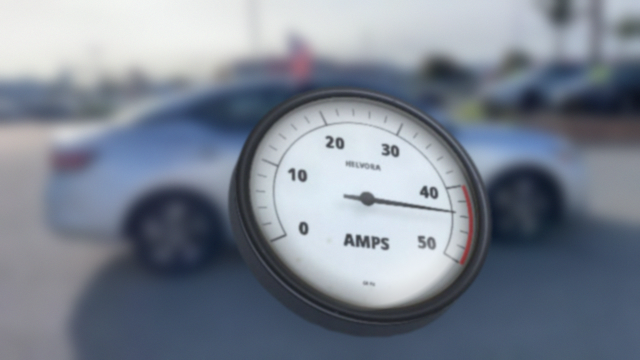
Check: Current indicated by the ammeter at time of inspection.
44 A
